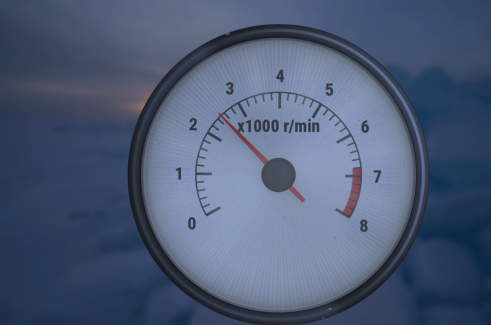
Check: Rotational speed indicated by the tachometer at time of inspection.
2500 rpm
